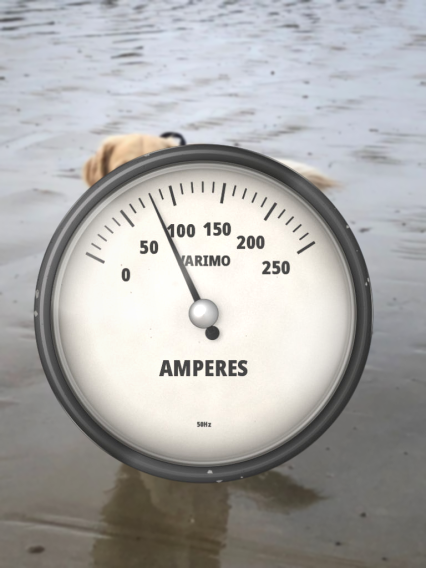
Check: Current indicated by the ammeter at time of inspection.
80 A
